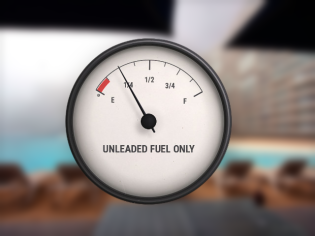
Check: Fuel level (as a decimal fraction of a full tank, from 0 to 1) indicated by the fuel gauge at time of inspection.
0.25
